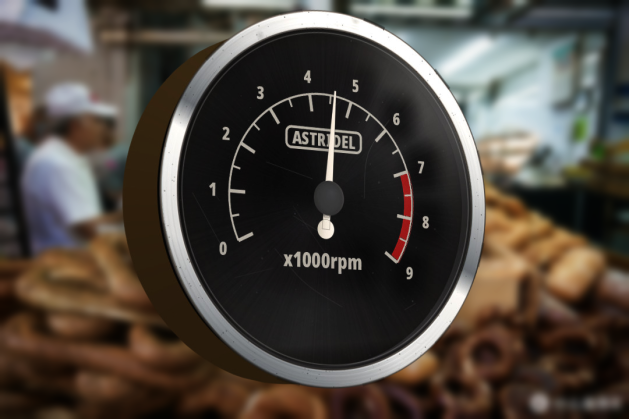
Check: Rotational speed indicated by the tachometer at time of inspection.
4500 rpm
